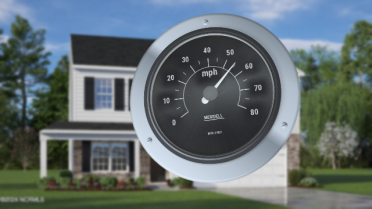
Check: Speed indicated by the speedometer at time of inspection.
55 mph
